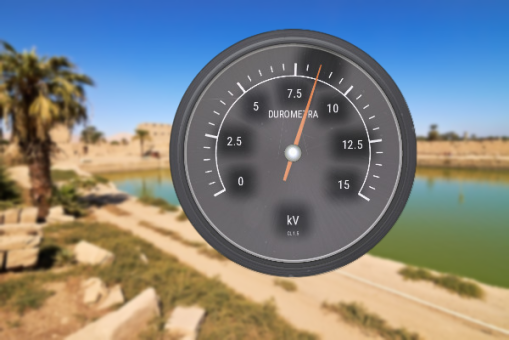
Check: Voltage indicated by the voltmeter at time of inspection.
8.5 kV
